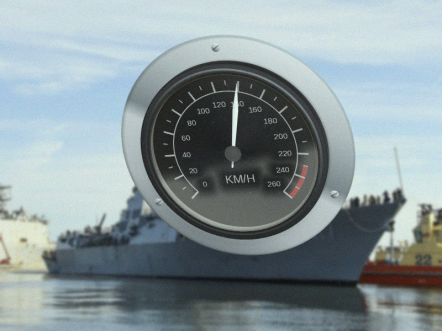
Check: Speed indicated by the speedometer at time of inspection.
140 km/h
